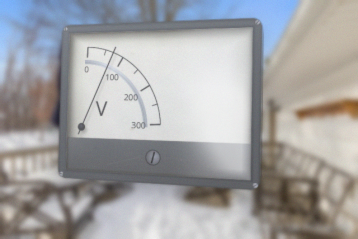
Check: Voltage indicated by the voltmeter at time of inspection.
75 V
